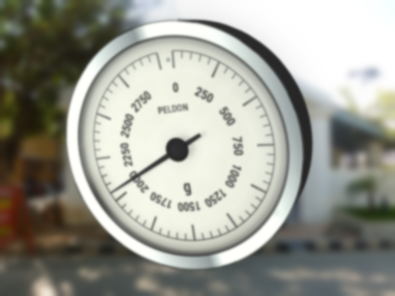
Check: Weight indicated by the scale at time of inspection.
2050 g
